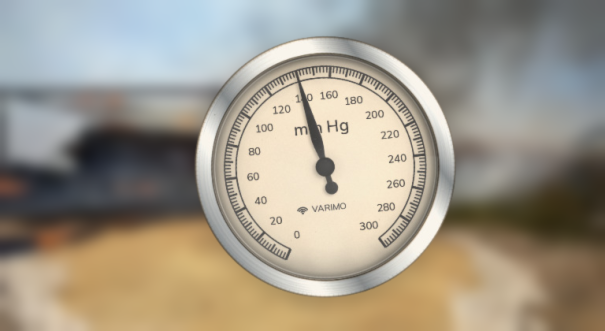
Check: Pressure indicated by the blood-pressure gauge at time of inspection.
140 mmHg
